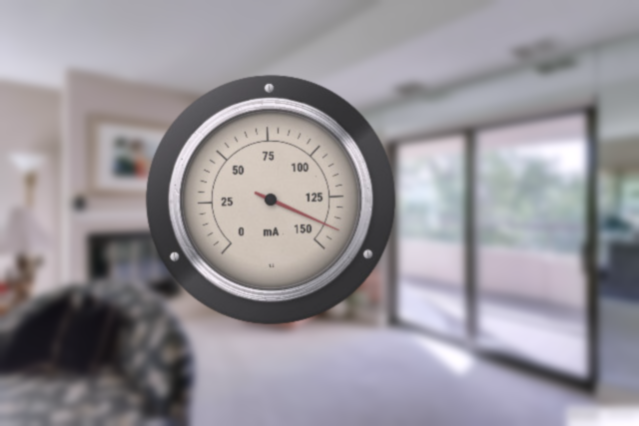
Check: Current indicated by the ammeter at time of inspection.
140 mA
